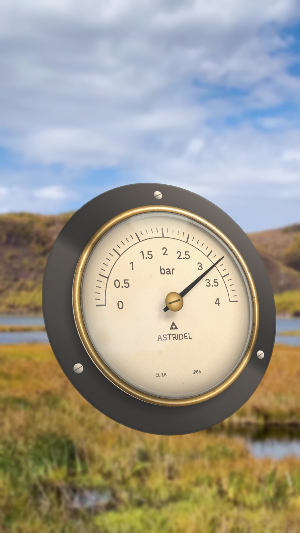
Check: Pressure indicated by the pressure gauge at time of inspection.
3.2 bar
